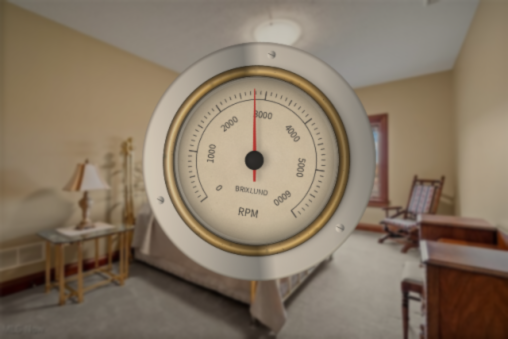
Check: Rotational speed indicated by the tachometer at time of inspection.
2800 rpm
